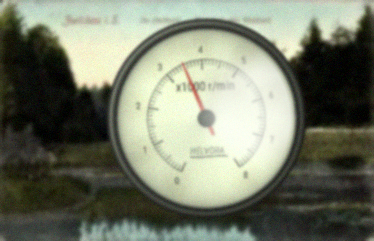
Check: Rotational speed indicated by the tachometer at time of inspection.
3500 rpm
